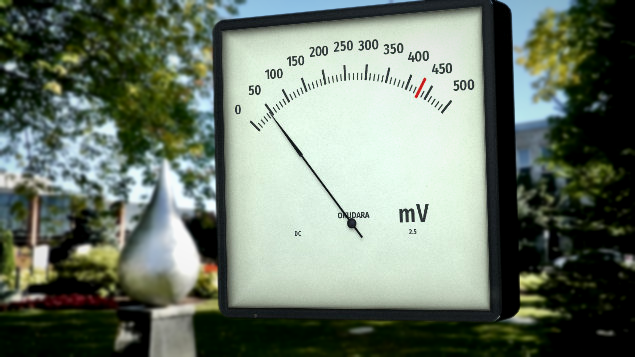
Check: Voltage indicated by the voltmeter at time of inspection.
50 mV
